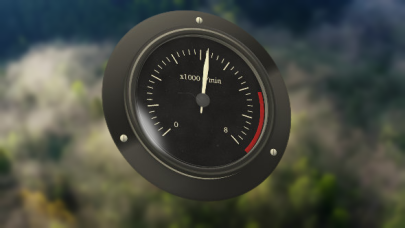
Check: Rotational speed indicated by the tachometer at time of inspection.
4200 rpm
